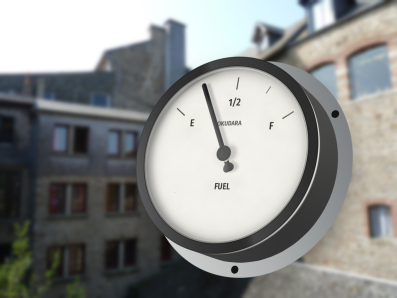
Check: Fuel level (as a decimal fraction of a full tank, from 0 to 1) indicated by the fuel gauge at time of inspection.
0.25
